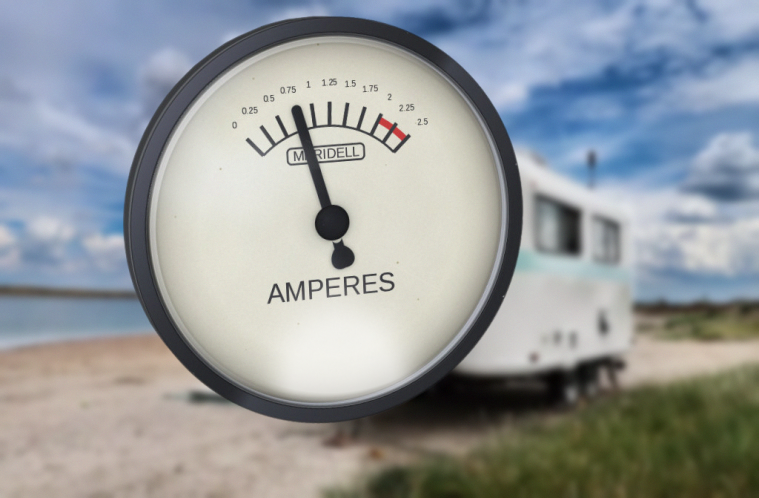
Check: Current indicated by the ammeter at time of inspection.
0.75 A
